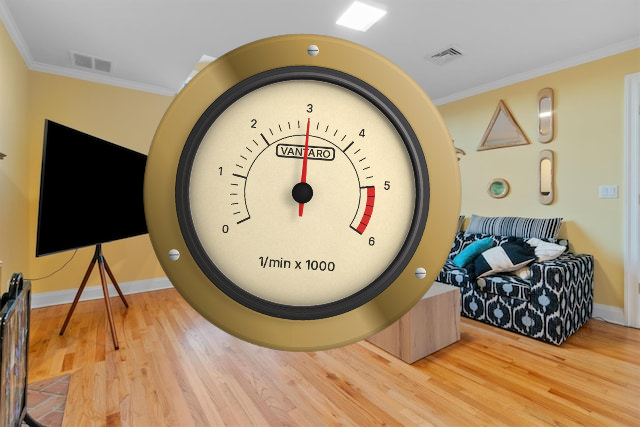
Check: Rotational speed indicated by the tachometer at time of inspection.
3000 rpm
